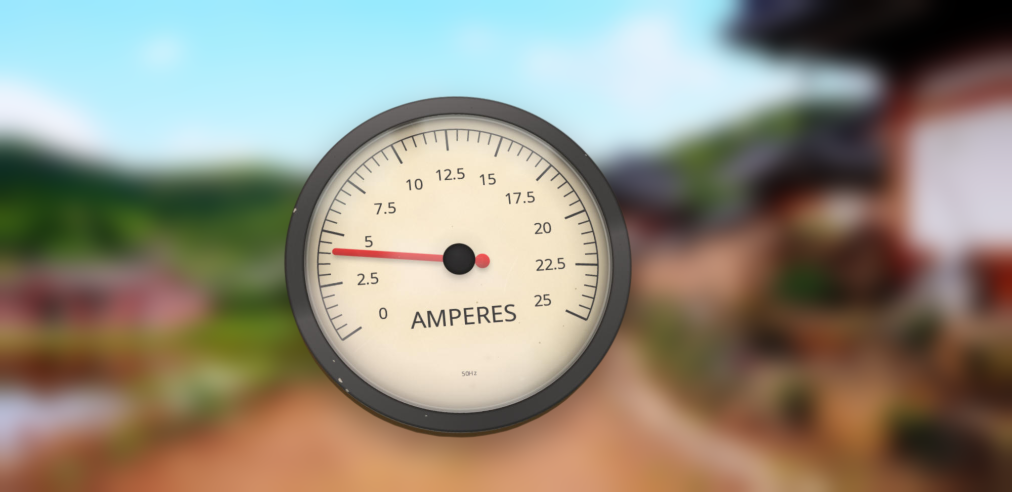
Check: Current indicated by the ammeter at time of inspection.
4 A
